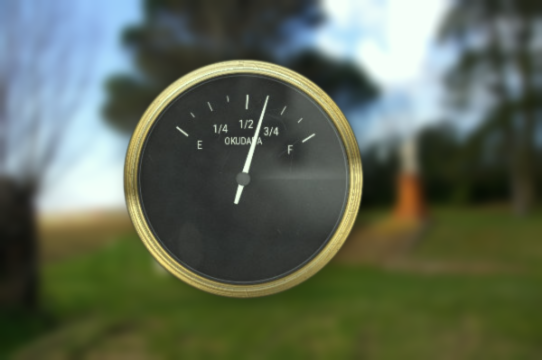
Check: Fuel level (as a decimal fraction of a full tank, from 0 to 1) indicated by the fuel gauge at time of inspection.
0.625
